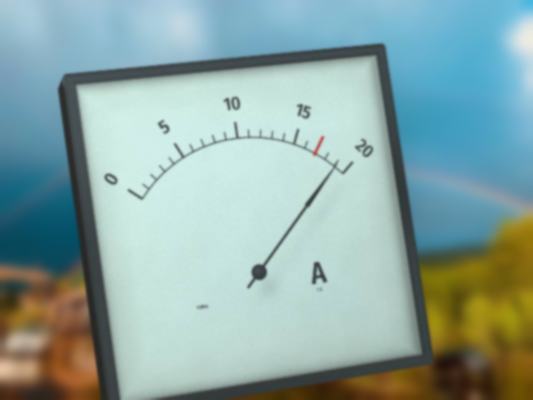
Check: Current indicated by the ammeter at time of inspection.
19 A
